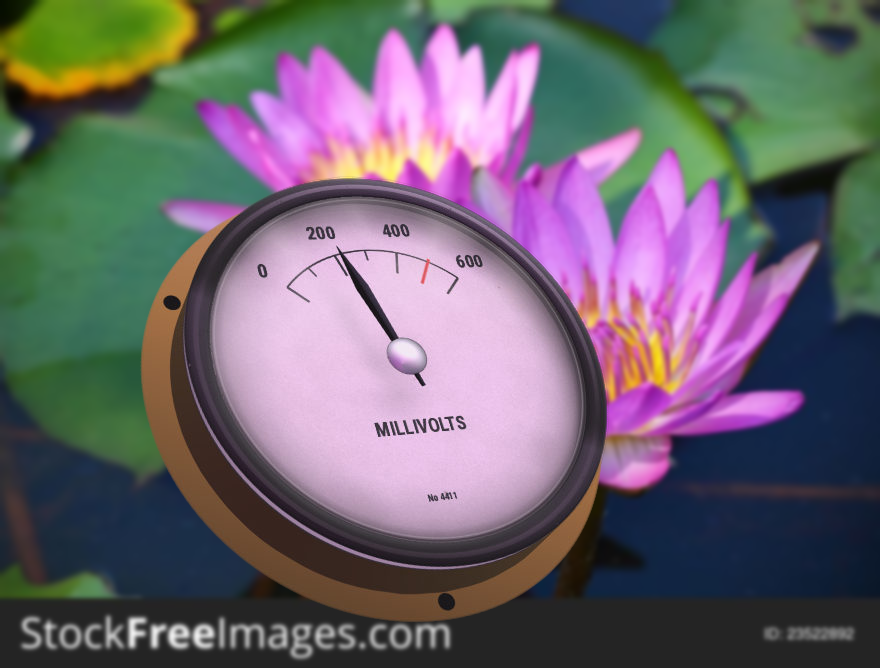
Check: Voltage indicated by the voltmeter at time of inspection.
200 mV
